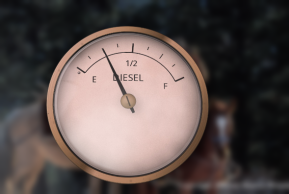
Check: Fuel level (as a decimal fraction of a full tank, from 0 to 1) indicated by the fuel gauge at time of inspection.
0.25
